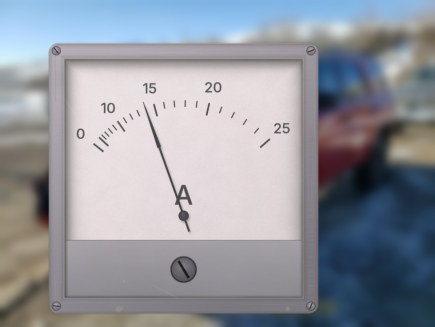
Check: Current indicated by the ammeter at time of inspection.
14 A
